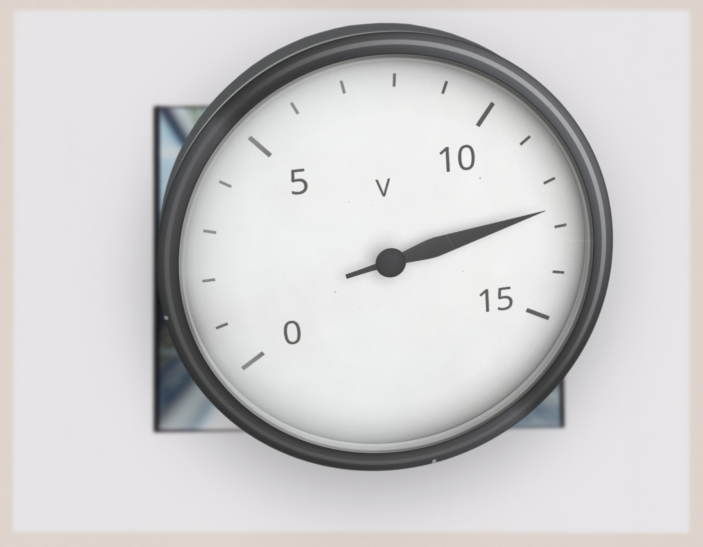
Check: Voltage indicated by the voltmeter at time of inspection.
12.5 V
